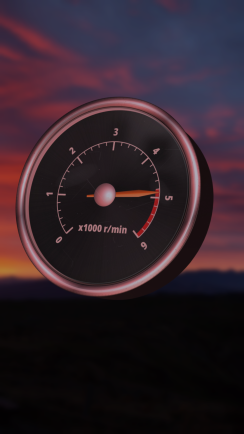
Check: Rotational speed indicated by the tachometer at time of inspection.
4900 rpm
